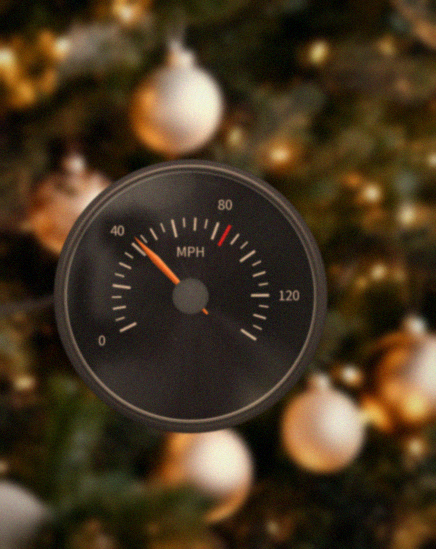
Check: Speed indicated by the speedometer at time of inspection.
42.5 mph
